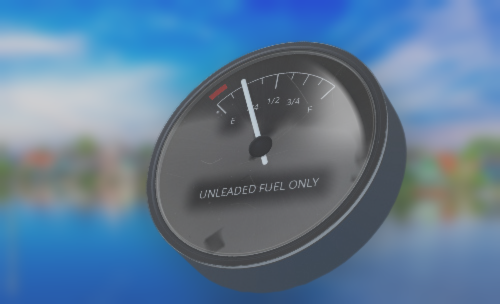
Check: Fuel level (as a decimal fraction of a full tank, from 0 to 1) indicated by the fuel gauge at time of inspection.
0.25
